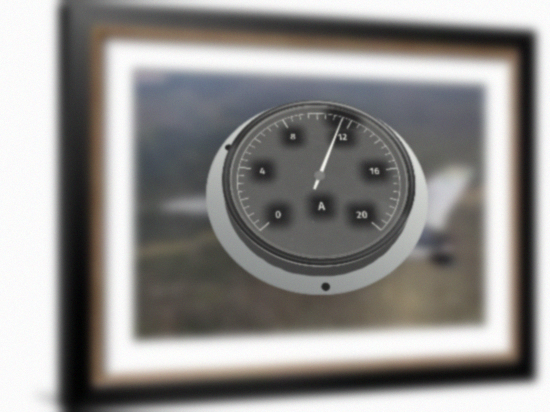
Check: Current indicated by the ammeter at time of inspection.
11.5 A
